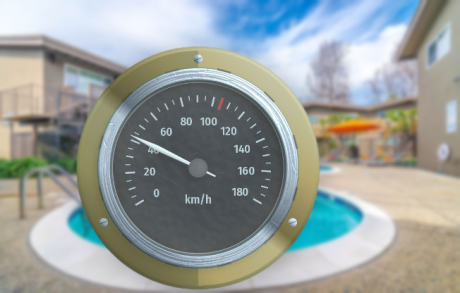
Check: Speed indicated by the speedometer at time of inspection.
42.5 km/h
